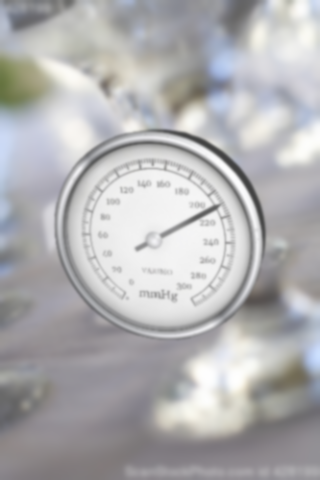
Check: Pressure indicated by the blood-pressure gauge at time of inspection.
210 mmHg
